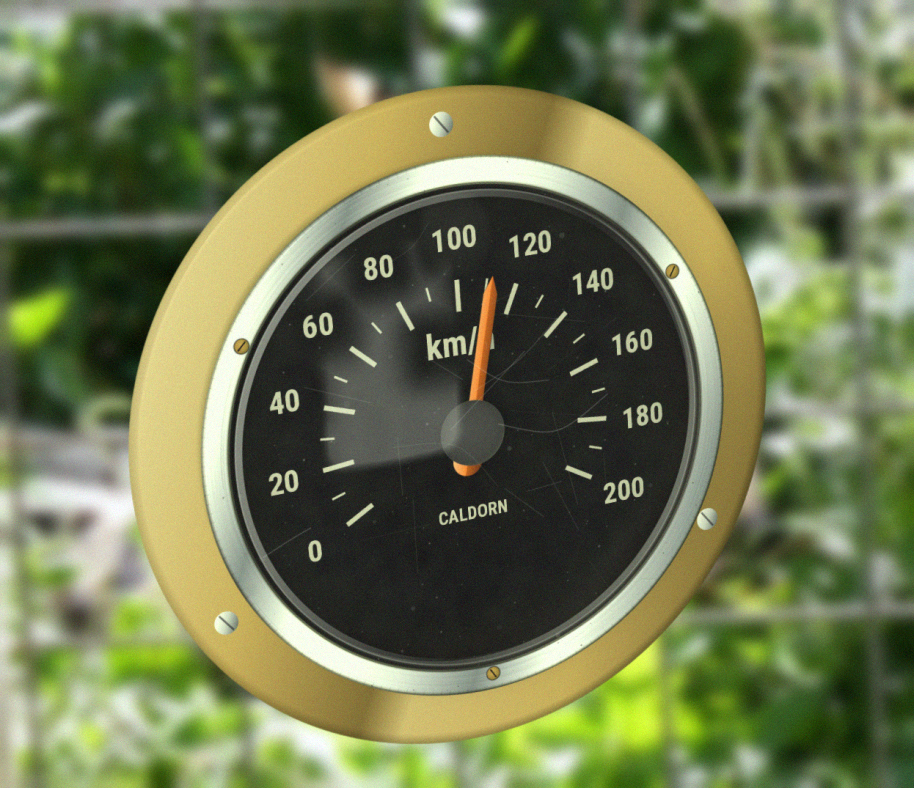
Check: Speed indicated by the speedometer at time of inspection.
110 km/h
